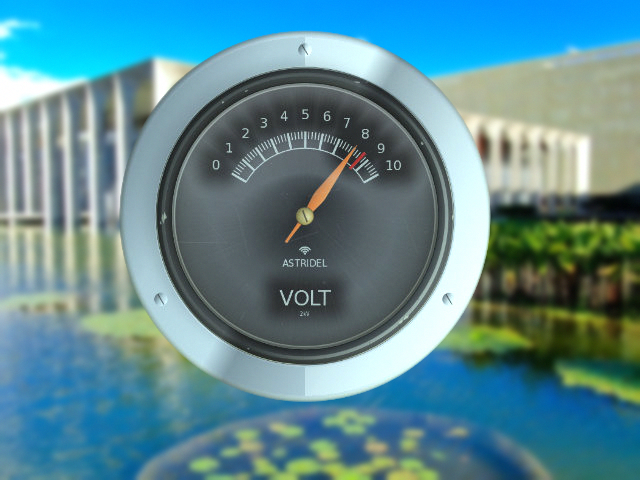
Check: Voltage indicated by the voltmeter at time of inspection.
8 V
